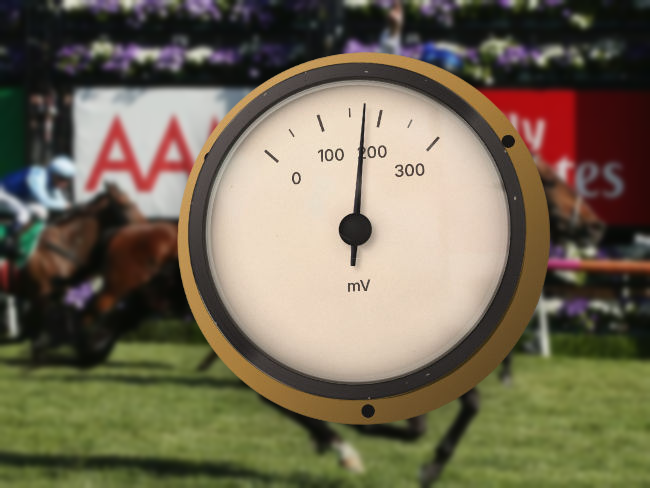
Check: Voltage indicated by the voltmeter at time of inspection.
175 mV
